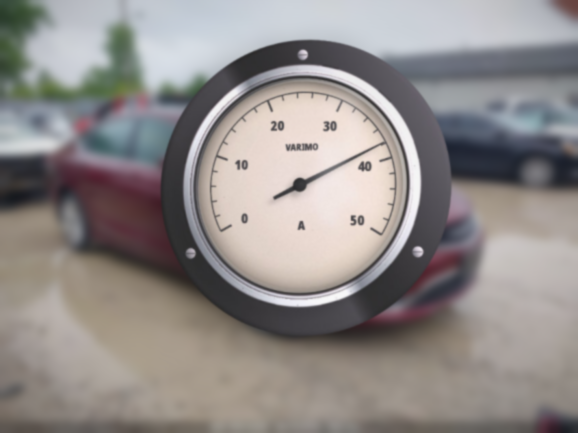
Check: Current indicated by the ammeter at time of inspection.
38 A
